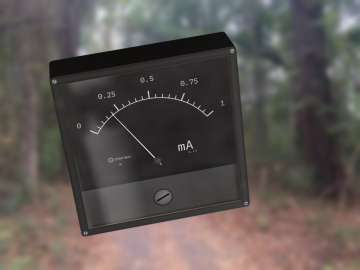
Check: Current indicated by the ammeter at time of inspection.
0.2 mA
